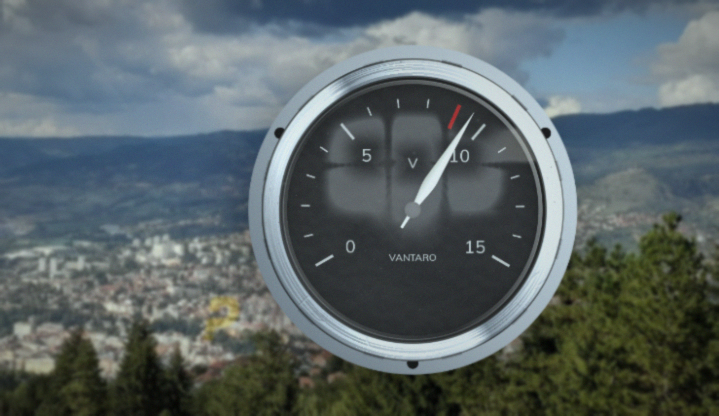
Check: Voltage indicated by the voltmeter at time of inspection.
9.5 V
